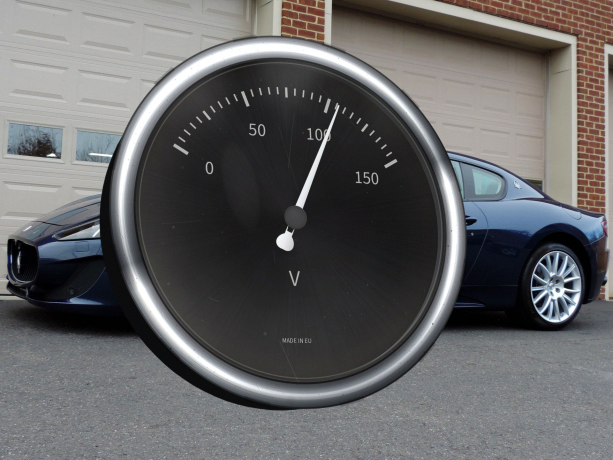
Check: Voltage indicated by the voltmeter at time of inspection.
105 V
